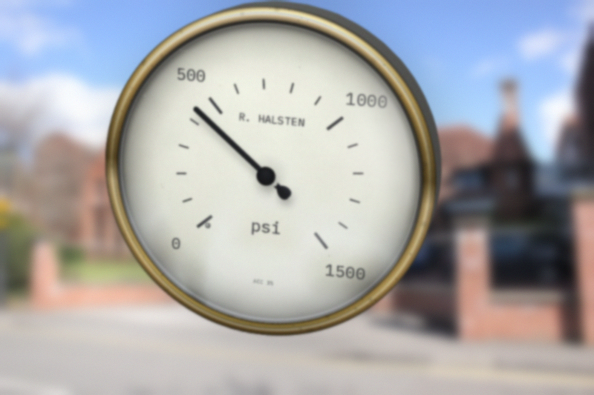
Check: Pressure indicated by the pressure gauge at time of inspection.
450 psi
